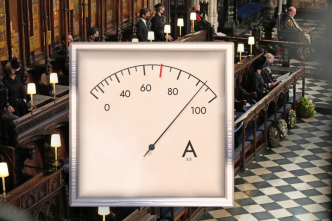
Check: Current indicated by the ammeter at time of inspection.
92.5 A
